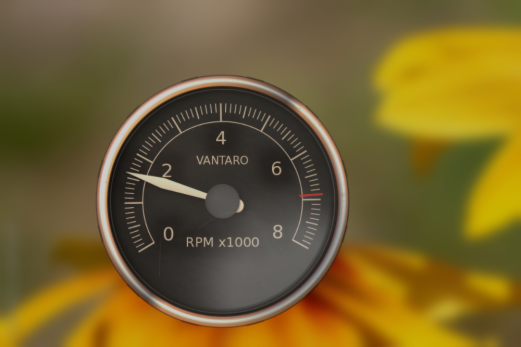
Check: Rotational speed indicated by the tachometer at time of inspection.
1600 rpm
